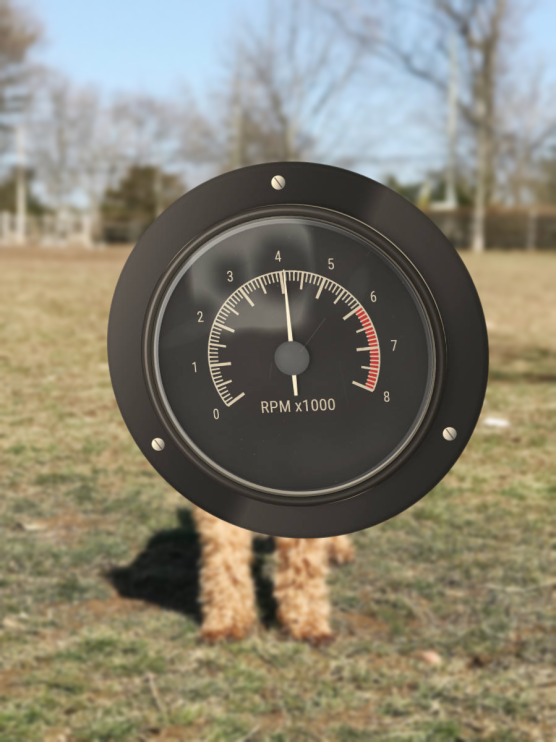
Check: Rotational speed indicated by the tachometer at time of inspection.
4100 rpm
